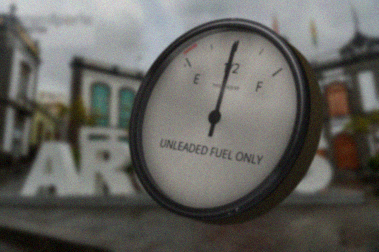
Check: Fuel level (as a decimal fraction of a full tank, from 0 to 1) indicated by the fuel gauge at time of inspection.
0.5
